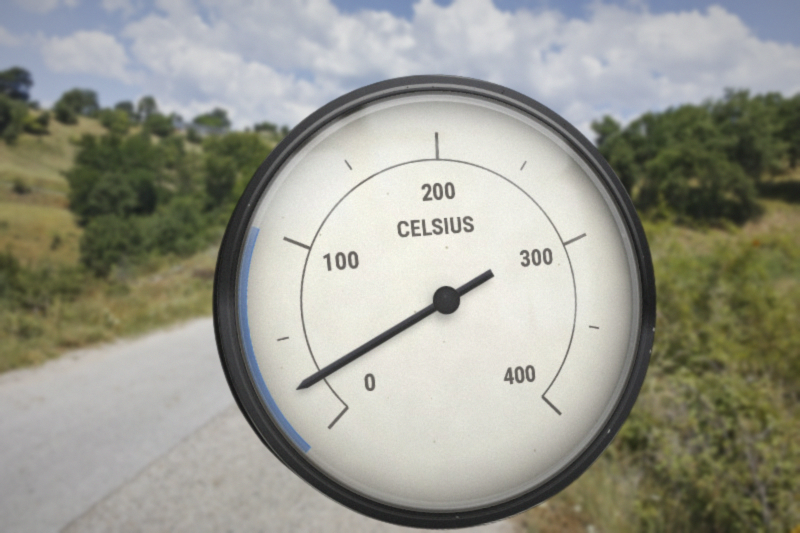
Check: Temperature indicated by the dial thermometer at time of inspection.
25 °C
